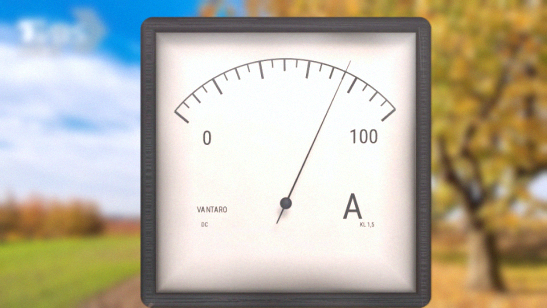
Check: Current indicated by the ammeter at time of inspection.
75 A
